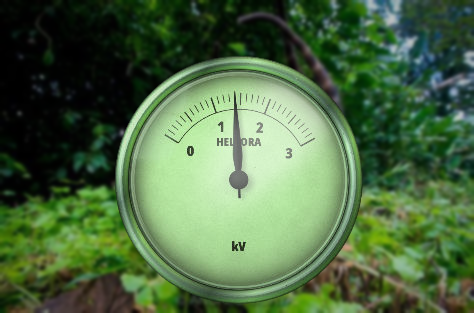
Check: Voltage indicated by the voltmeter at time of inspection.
1.4 kV
